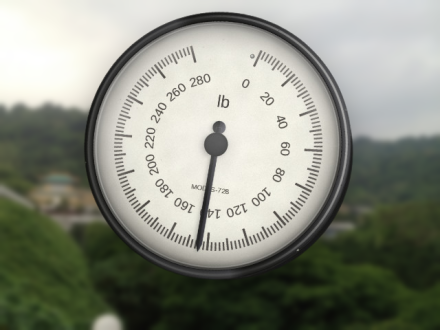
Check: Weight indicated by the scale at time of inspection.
144 lb
